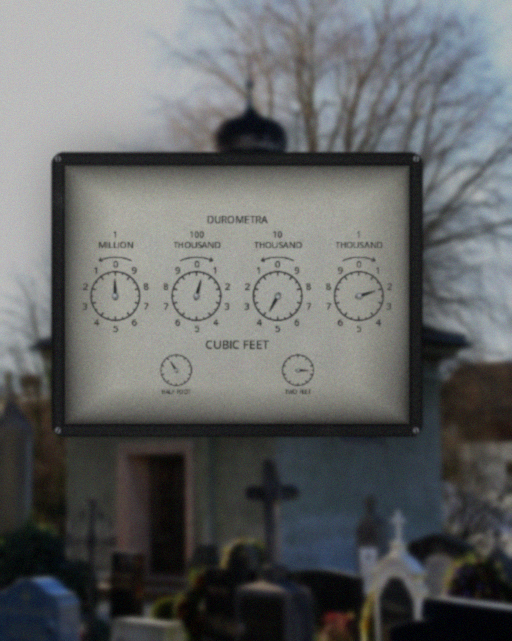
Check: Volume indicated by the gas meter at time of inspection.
4200 ft³
